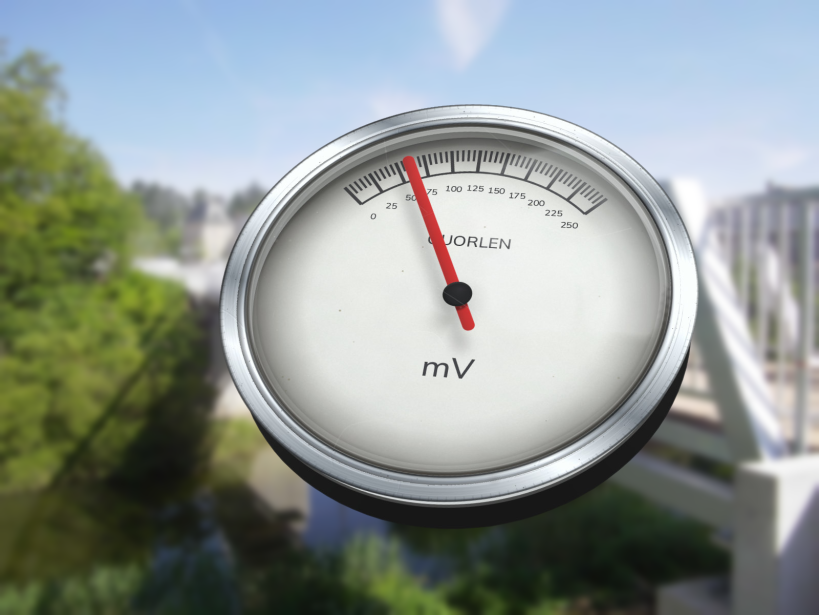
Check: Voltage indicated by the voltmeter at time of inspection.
60 mV
